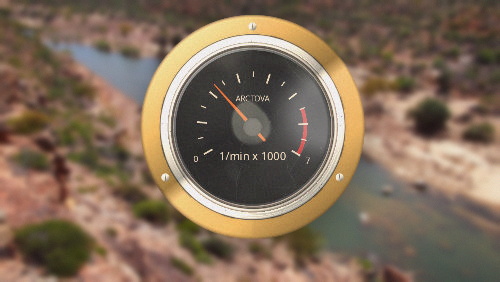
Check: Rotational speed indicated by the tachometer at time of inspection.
2250 rpm
